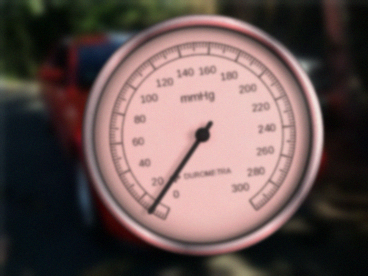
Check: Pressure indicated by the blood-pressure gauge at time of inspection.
10 mmHg
